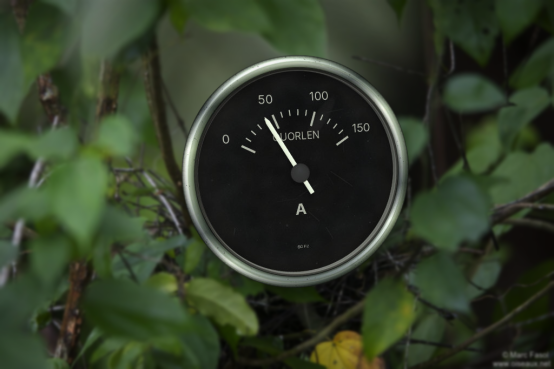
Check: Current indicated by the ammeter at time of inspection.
40 A
